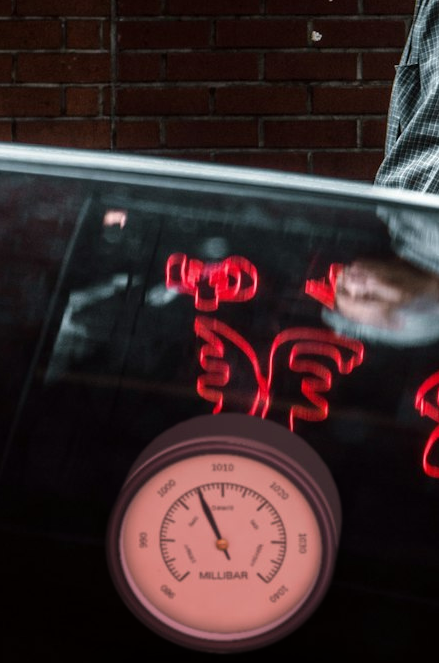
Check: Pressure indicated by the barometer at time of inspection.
1005 mbar
